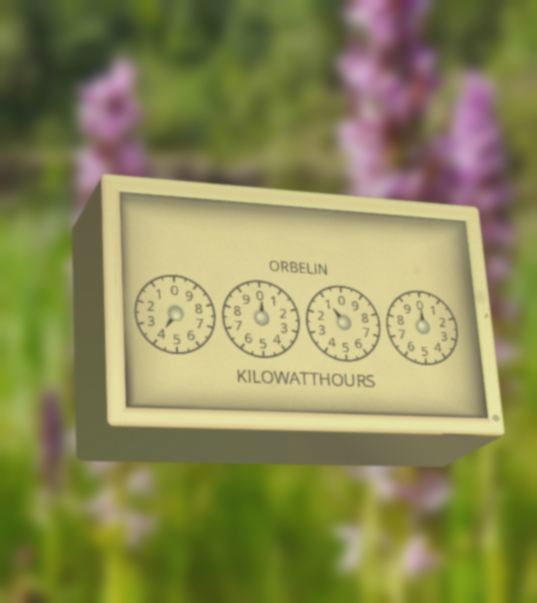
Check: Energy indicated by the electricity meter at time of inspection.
4010 kWh
